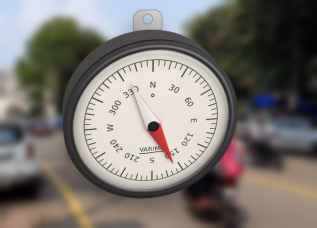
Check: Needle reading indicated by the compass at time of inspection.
155 °
